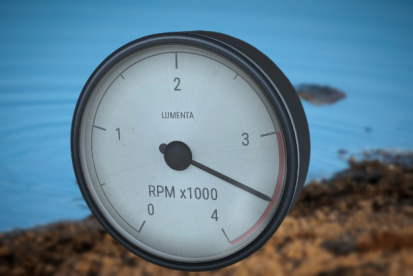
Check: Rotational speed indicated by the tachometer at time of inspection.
3500 rpm
